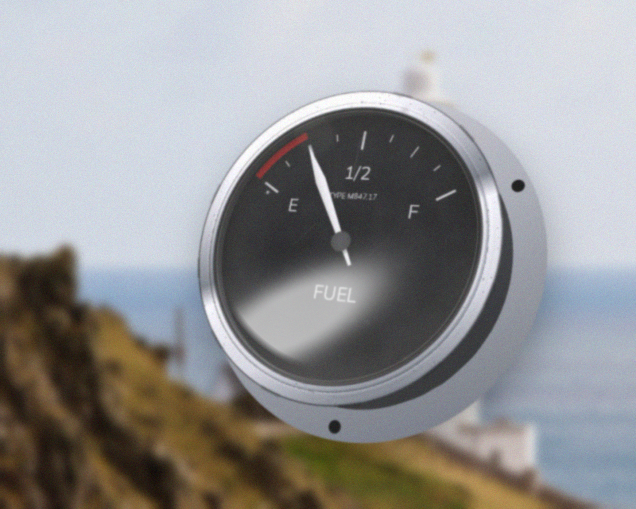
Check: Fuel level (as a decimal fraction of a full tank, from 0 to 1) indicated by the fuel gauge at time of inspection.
0.25
